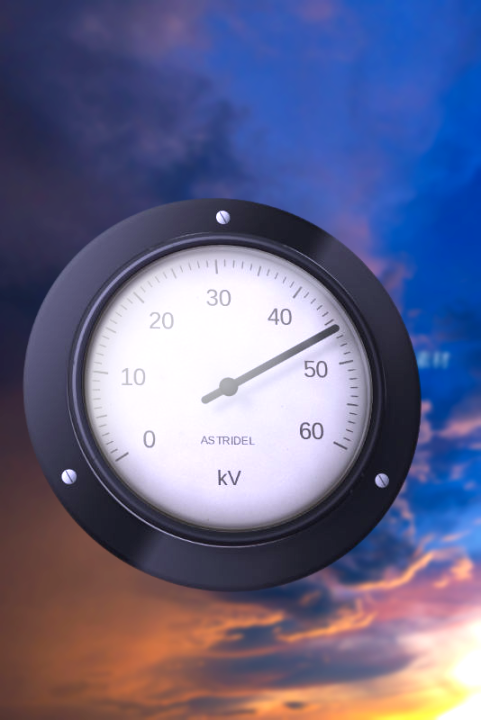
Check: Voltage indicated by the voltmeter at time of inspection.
46 kV
